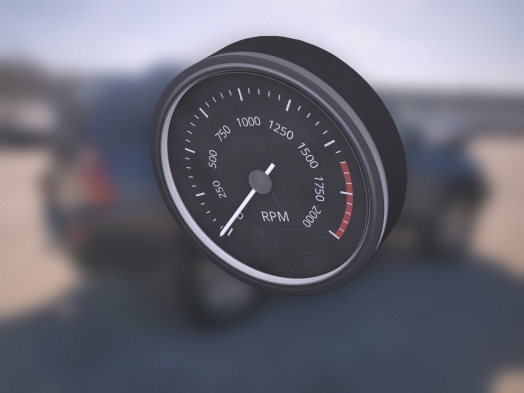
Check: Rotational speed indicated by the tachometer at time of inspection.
25 rpm
